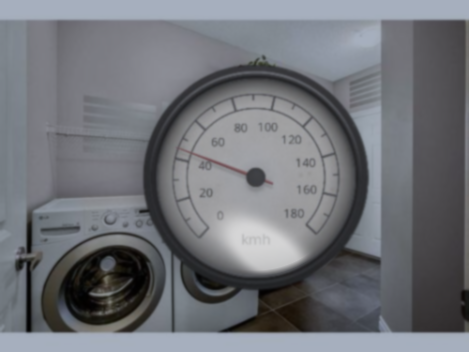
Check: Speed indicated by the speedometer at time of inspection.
45 km/h
